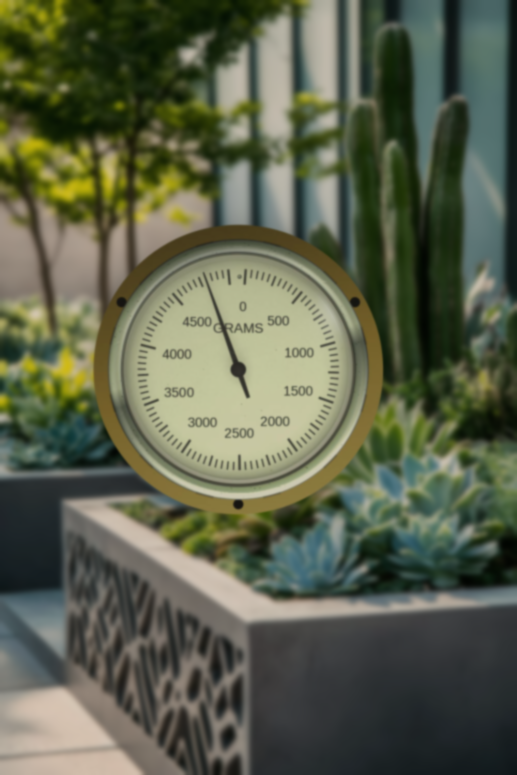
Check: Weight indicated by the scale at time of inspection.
4800 g
